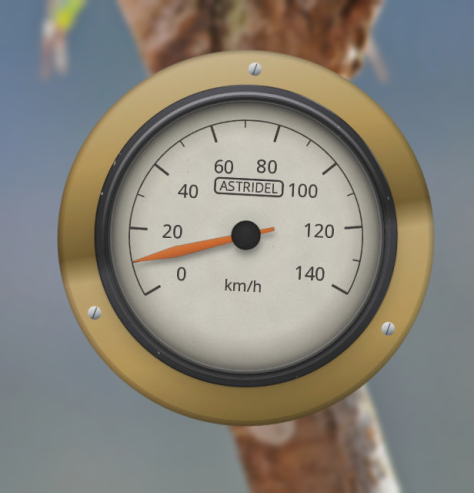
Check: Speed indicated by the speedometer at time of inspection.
10 km/h
